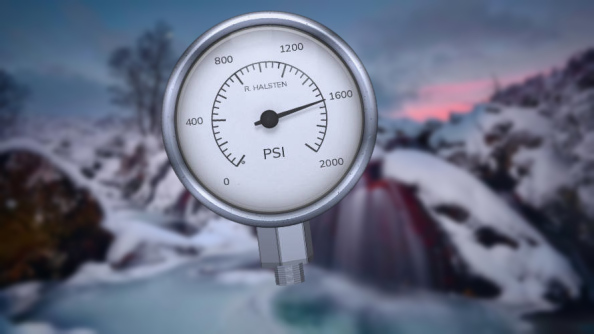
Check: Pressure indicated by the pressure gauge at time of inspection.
1600 psi
